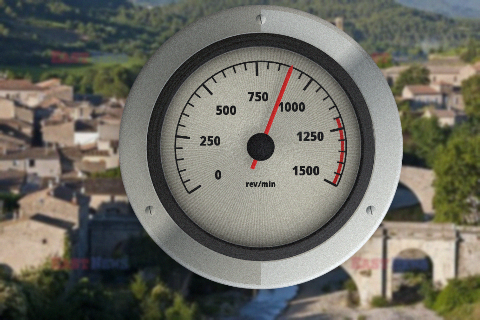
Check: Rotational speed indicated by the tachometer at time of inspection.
900 rpm
